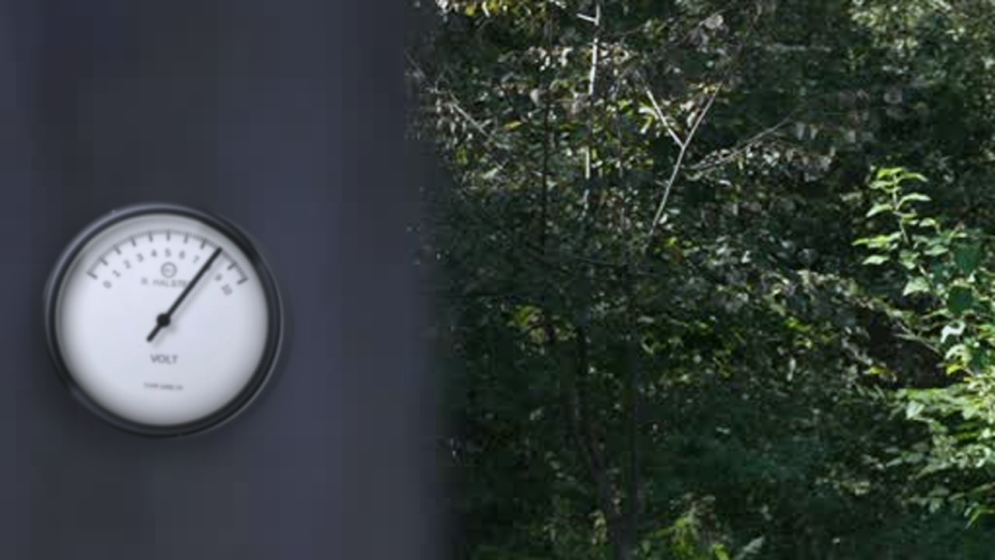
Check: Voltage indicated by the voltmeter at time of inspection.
8 V
